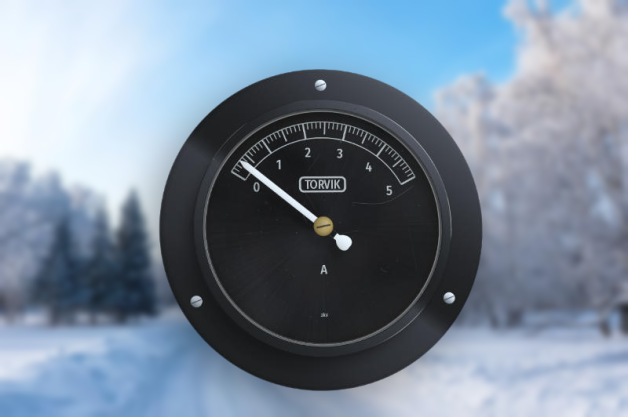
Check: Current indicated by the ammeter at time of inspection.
0.3 A
